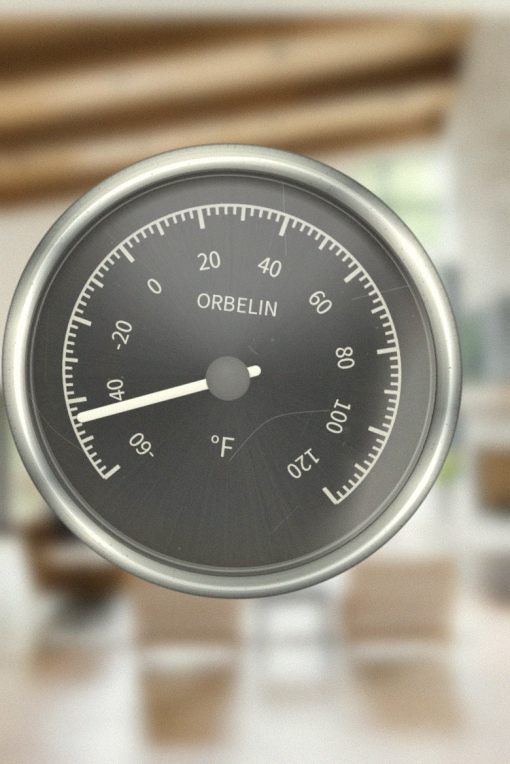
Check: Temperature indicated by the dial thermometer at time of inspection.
-44 °F
